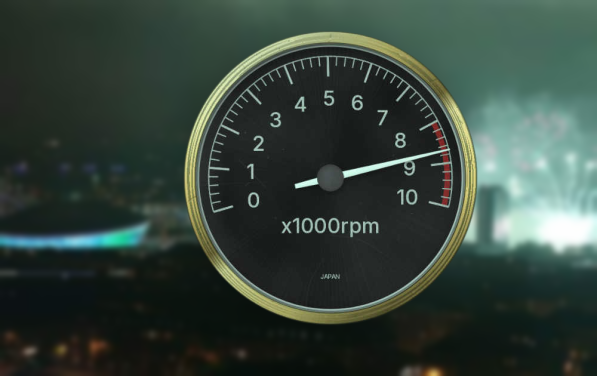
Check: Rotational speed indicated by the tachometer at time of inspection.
8700 rpm
